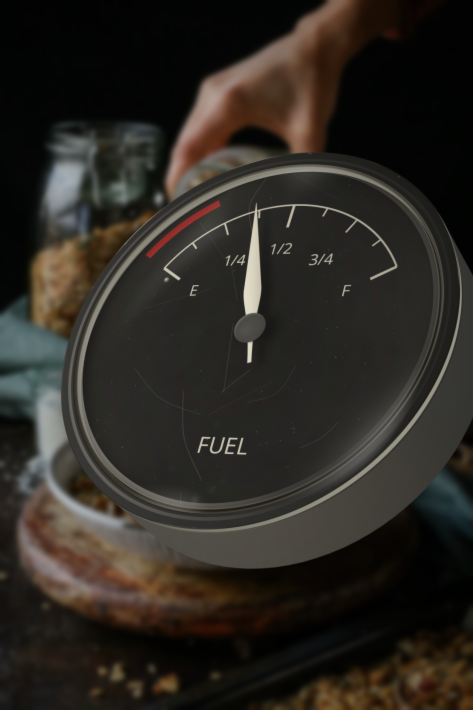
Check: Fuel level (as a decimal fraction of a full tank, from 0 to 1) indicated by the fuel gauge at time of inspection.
0.375
